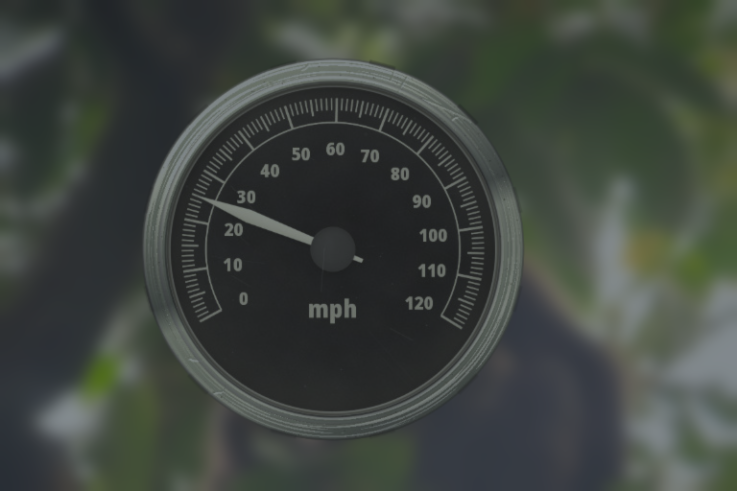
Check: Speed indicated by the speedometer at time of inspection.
25 mph
